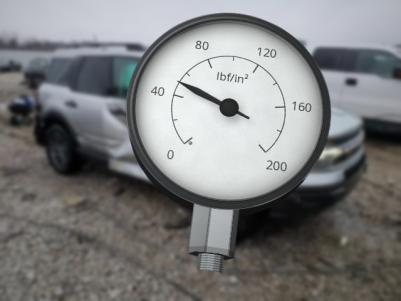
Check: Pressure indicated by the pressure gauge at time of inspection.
50 psi
